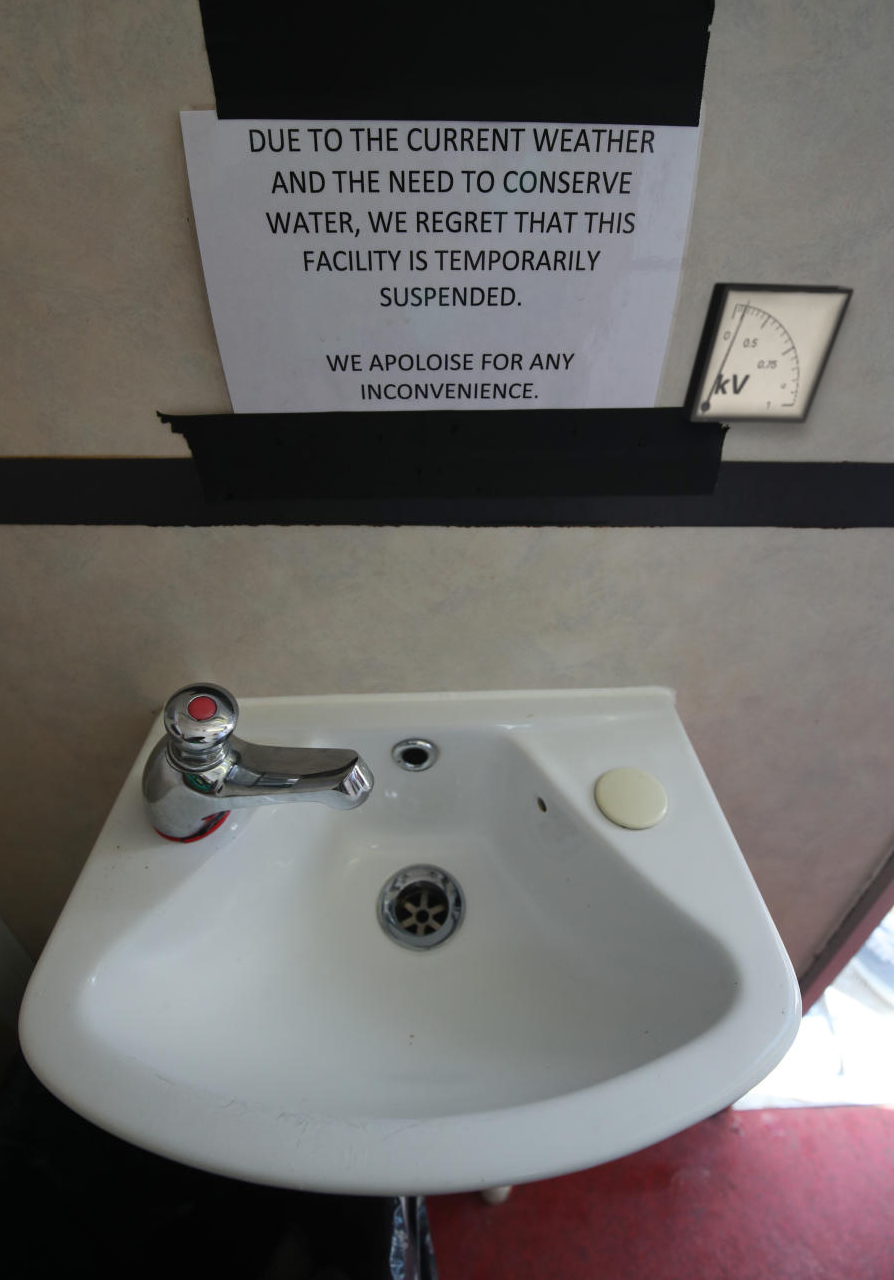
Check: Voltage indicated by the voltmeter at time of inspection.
0.25 kV
